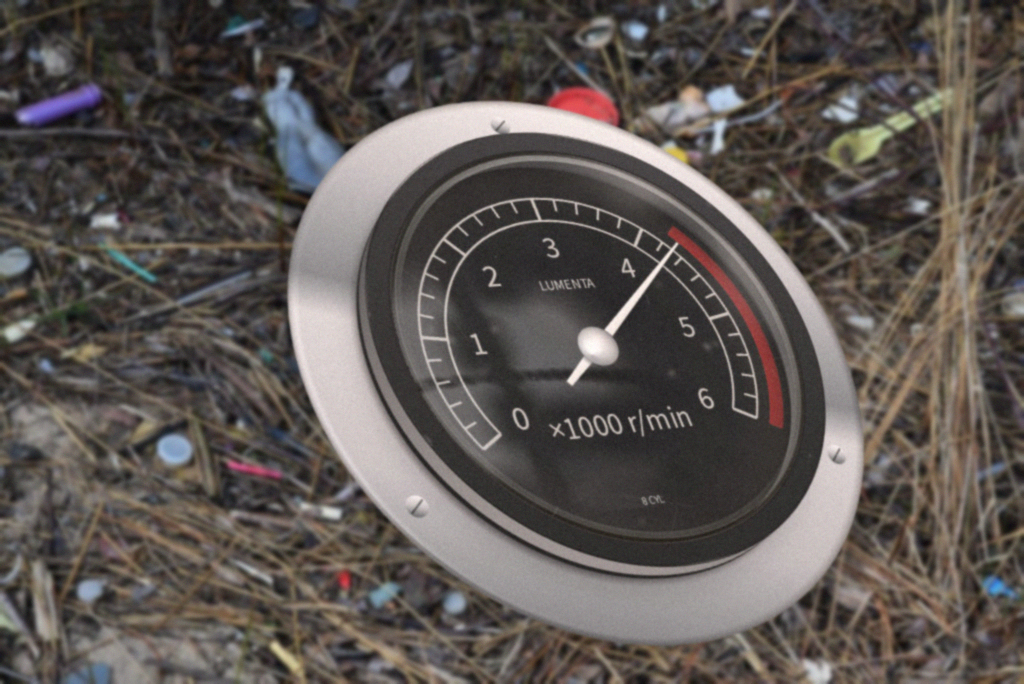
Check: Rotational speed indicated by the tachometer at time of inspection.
4300 rpm
